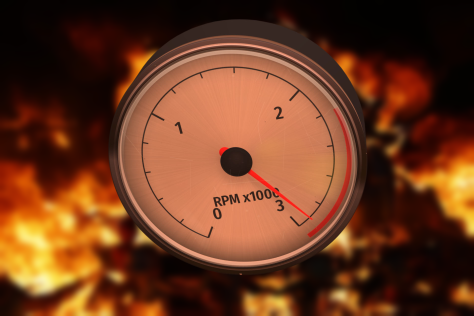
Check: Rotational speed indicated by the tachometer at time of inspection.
2900 rpm
